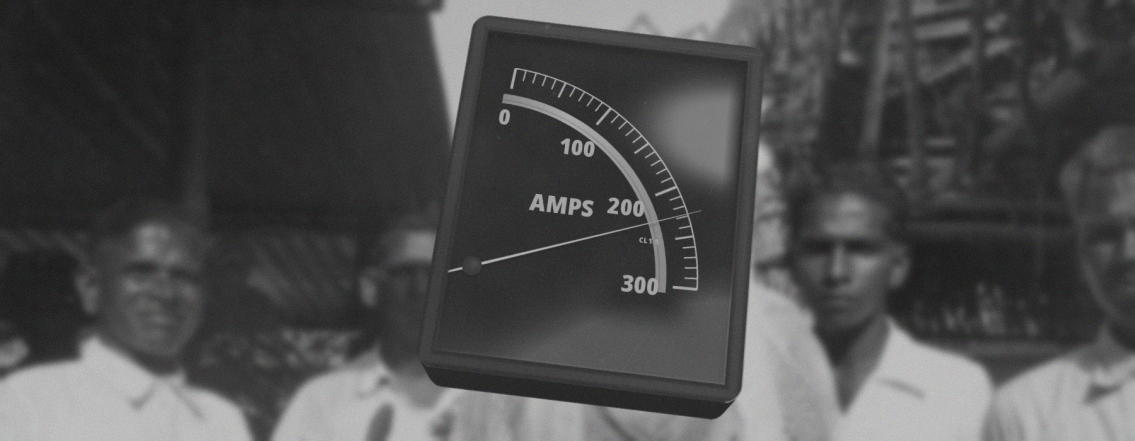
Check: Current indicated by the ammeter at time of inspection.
230 A
